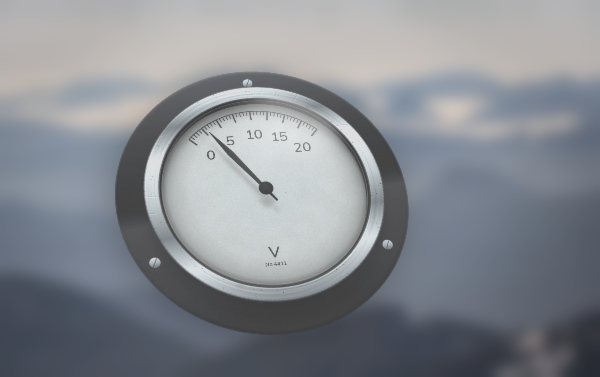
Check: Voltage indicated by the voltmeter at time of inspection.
2.5 V
